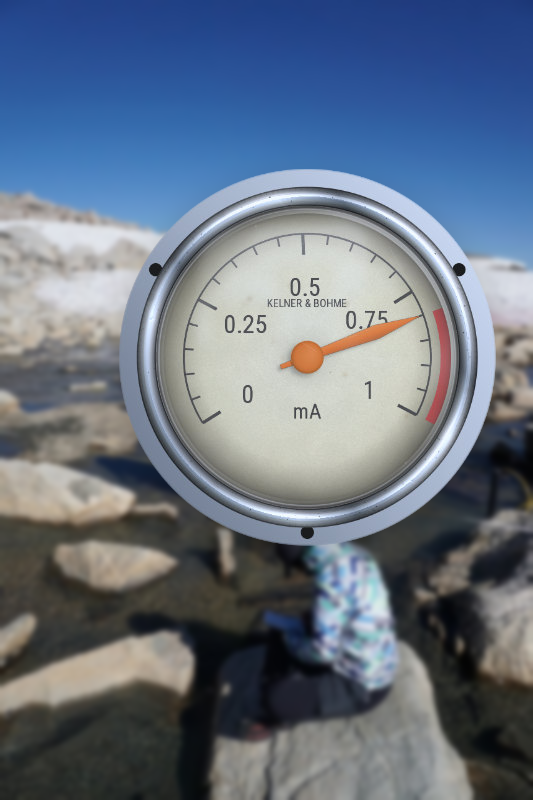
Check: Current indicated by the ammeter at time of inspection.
0.8 mA
